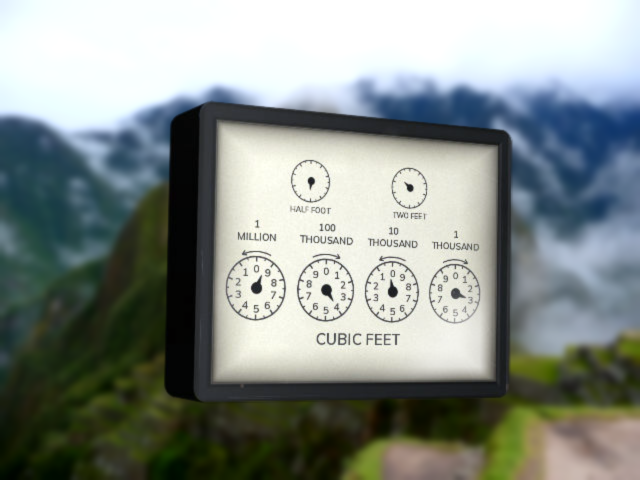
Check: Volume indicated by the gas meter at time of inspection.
940300 ft³
